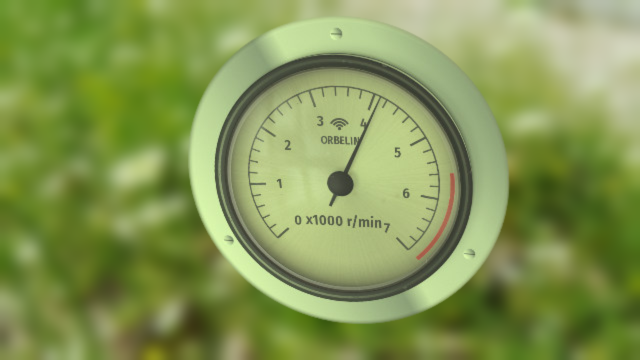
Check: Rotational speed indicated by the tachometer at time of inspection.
4100 rpm
